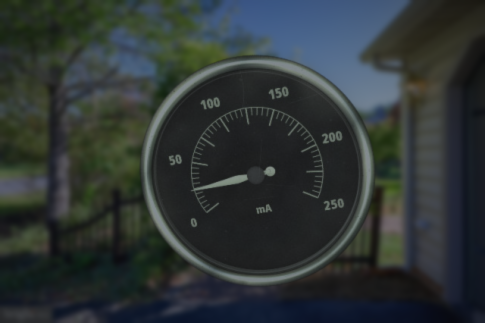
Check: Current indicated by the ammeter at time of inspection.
25 mA
